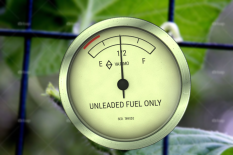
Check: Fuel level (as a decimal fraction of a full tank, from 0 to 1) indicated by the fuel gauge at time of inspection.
0.5
